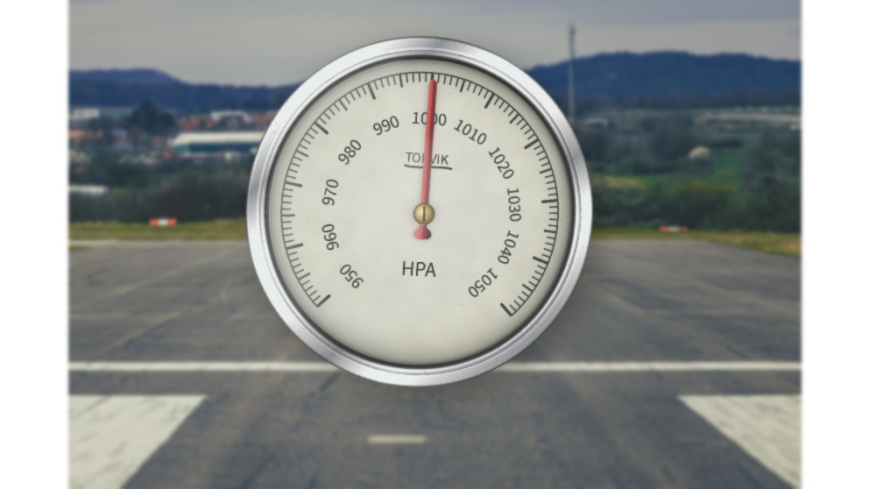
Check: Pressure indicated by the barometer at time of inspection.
1000 hPa
